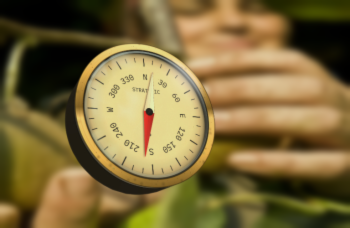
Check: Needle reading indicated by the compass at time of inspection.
190 °
